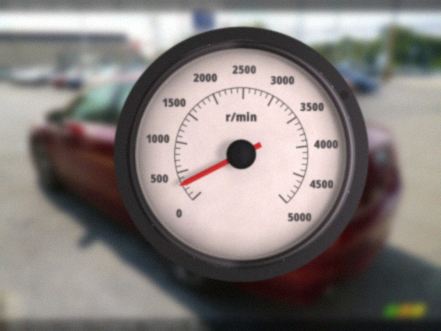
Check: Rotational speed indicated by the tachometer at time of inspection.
300 rpm
